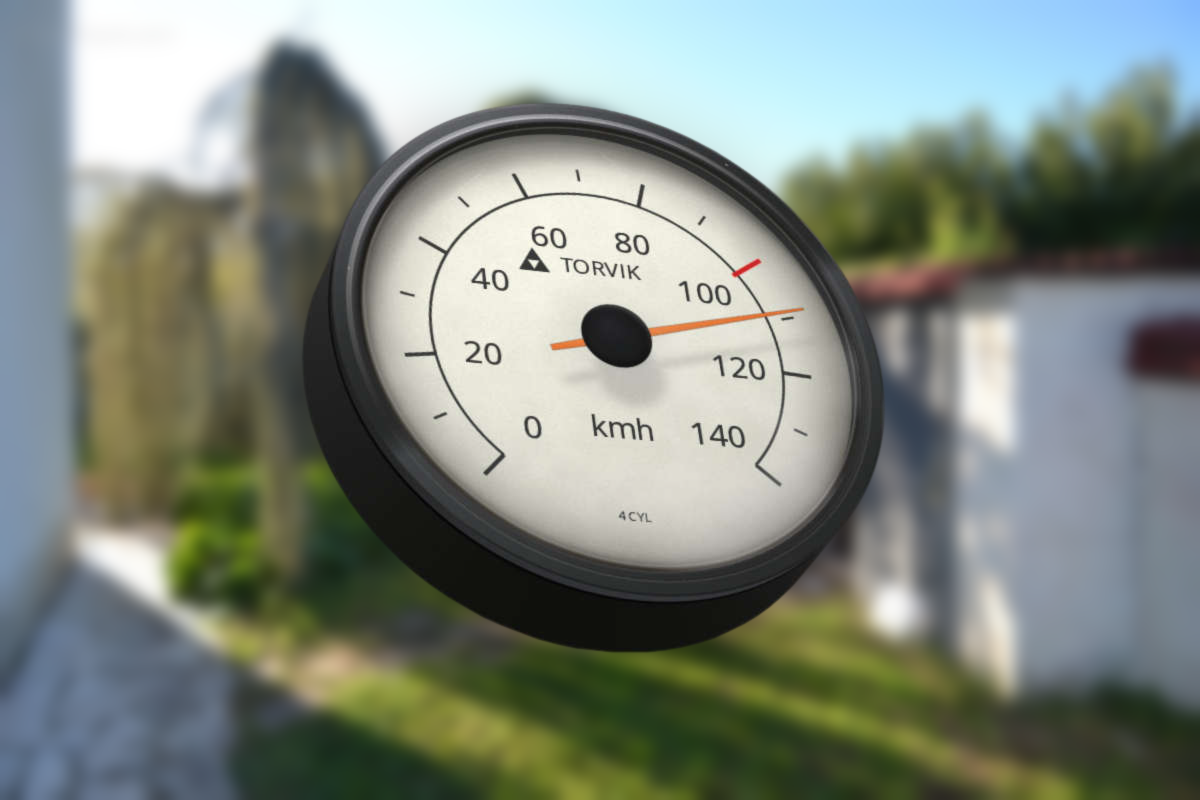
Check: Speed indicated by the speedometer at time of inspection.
110 km/h
